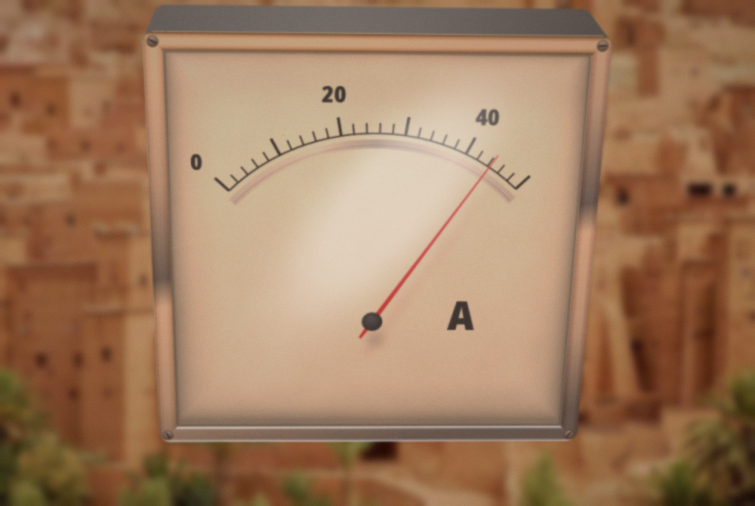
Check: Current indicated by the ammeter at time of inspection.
44 A
